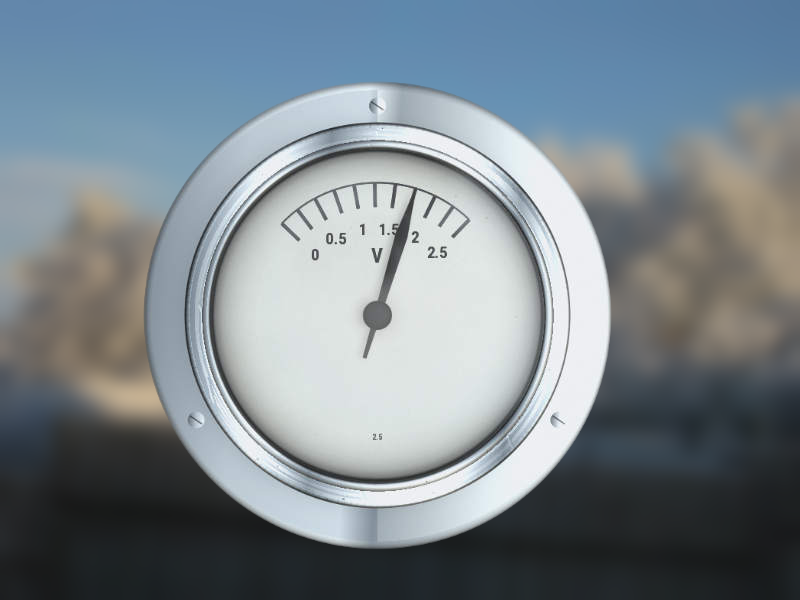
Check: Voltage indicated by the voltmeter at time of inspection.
1.75 V
